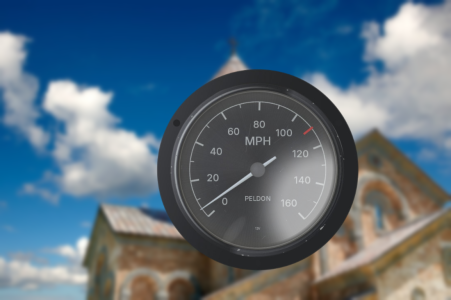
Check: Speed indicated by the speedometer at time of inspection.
5 mph
